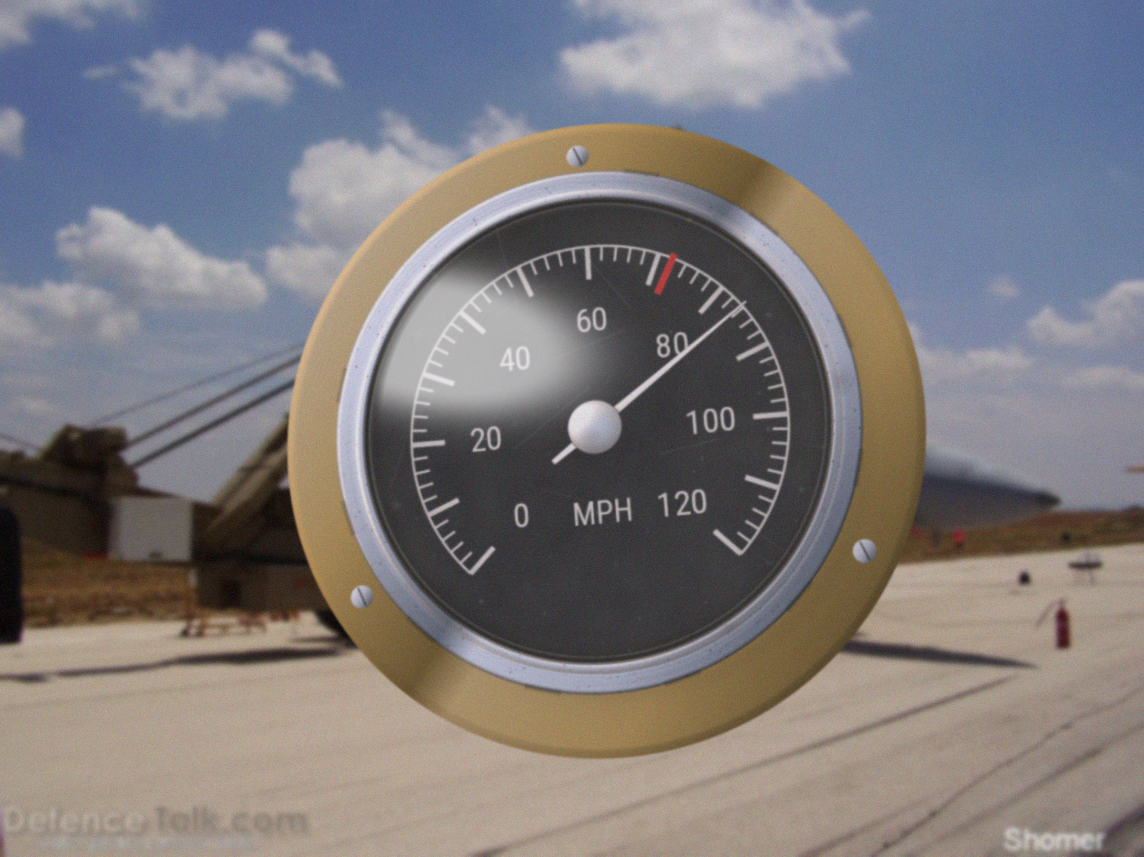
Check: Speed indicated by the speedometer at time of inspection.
84 mph
